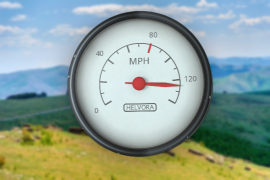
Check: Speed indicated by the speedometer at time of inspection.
125 mph
